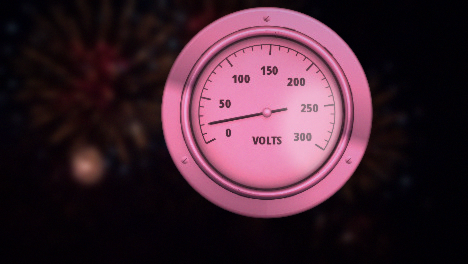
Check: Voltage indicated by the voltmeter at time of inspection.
20 V
